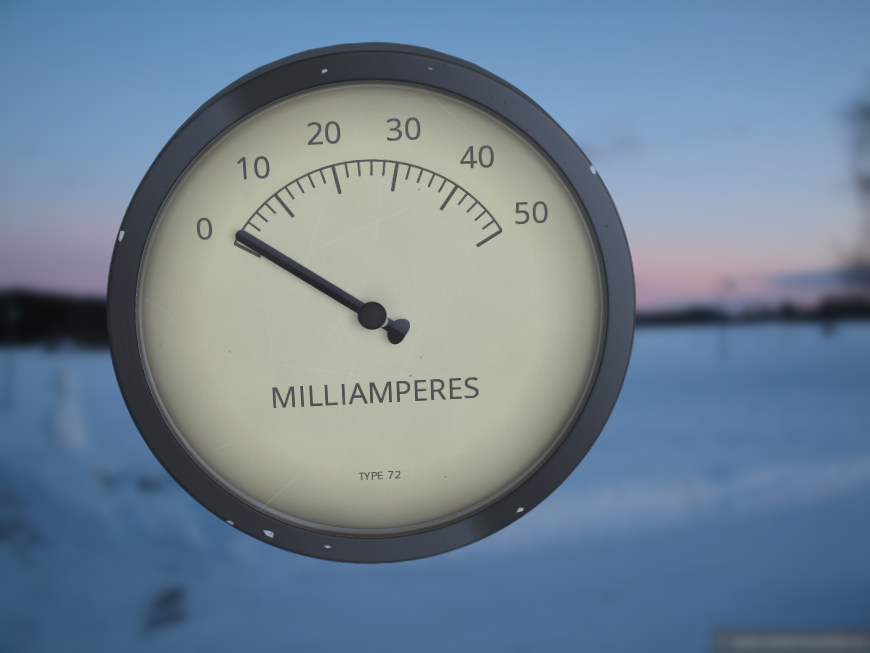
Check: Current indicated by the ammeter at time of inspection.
2 mA
